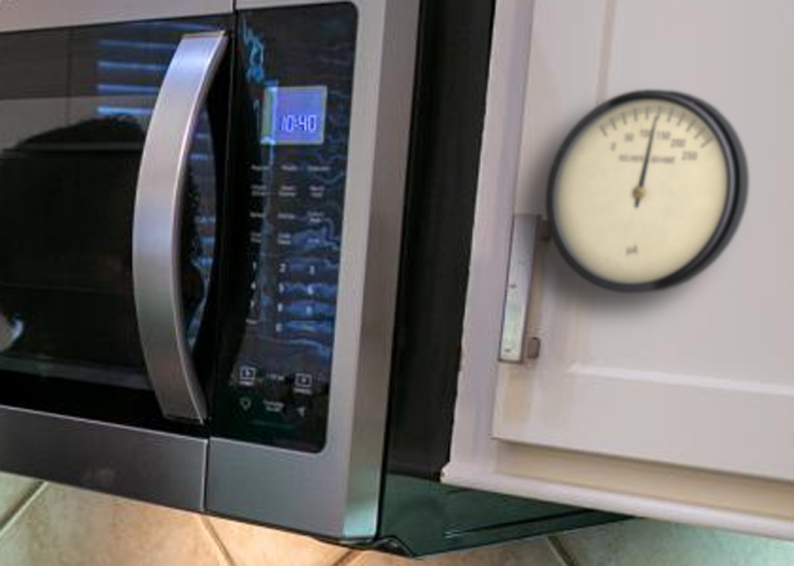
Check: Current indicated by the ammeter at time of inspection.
125 µA
